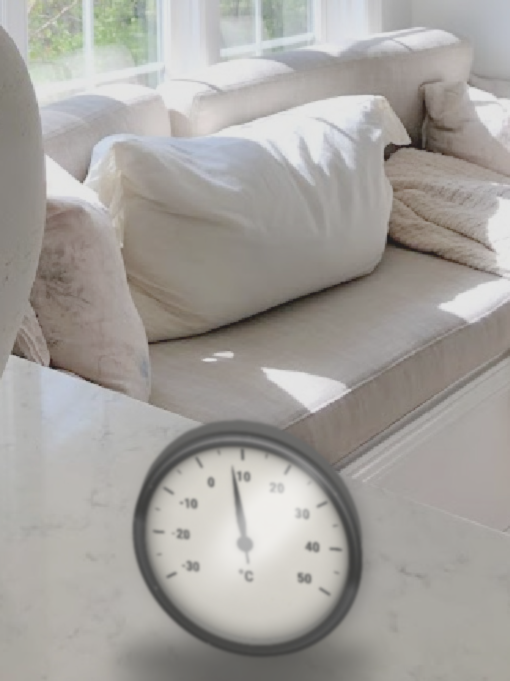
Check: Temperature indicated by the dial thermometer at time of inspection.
7.5 °C
